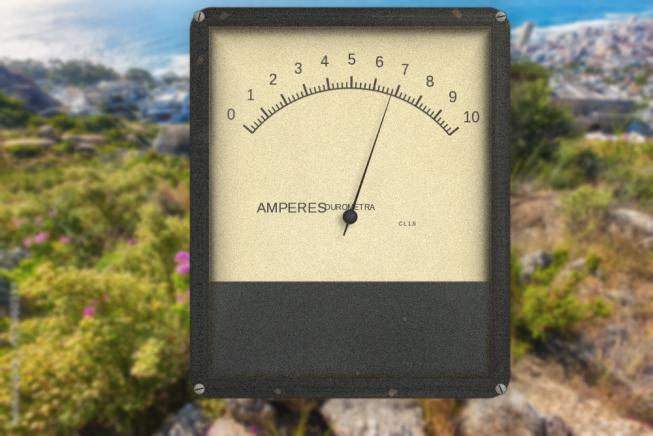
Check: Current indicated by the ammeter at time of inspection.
6.8 A
